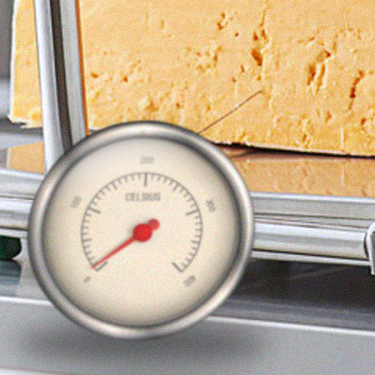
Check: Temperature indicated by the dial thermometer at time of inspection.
10 °C
